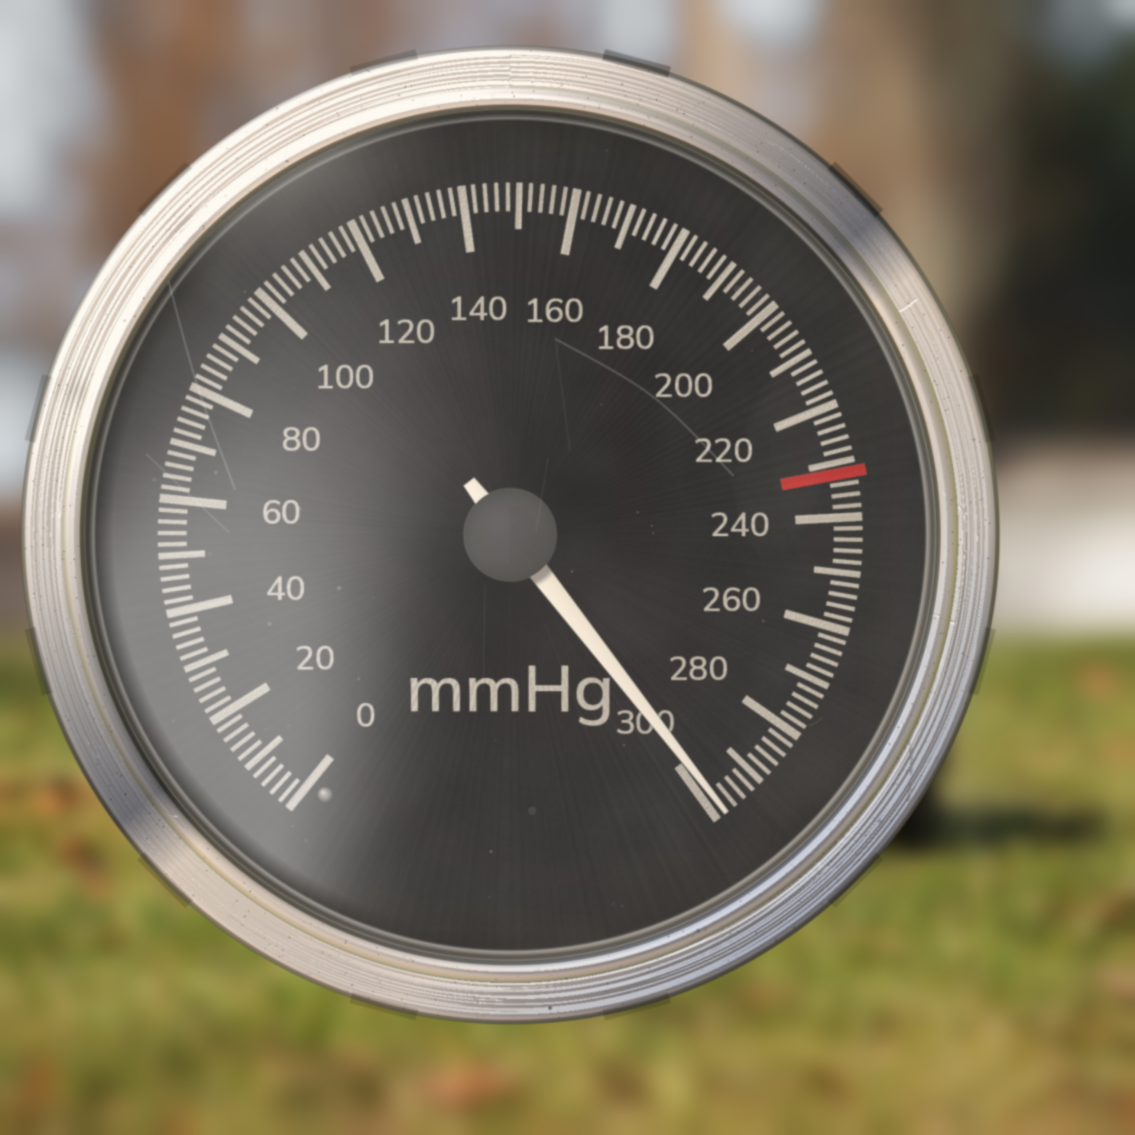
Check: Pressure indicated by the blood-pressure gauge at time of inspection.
298 mmHg
